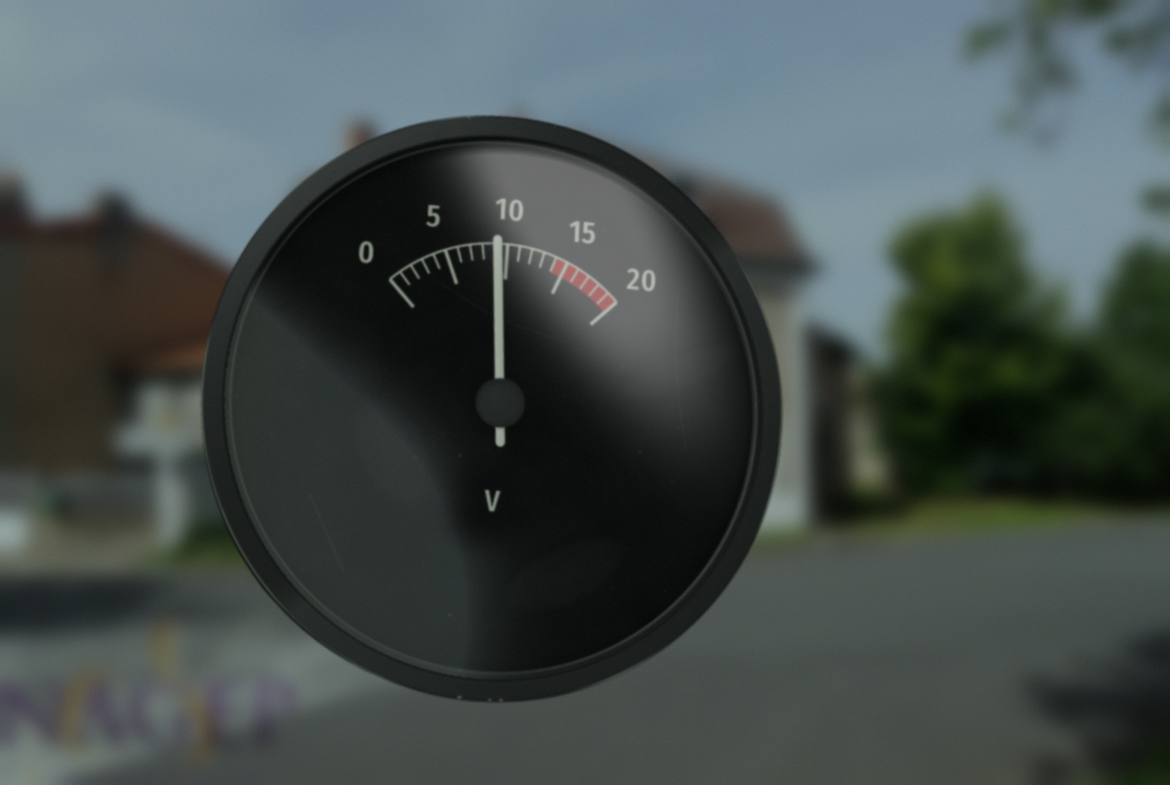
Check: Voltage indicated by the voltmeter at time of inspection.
9 V
